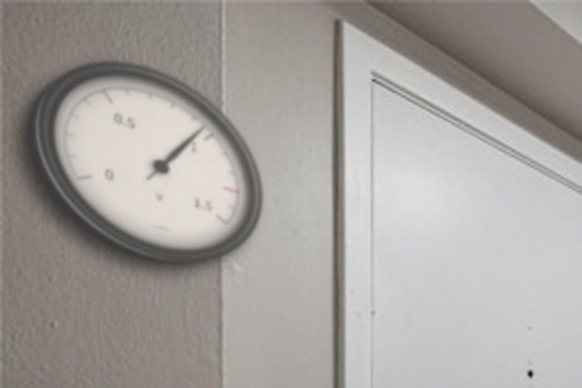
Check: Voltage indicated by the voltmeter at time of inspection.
0.95 V
